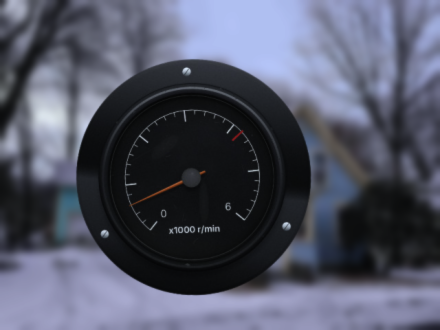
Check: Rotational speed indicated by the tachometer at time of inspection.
600 rpm
